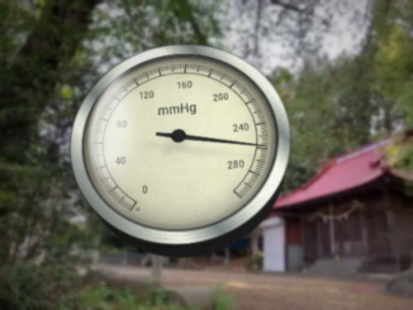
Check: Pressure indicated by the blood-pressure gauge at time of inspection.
260 mmHg
